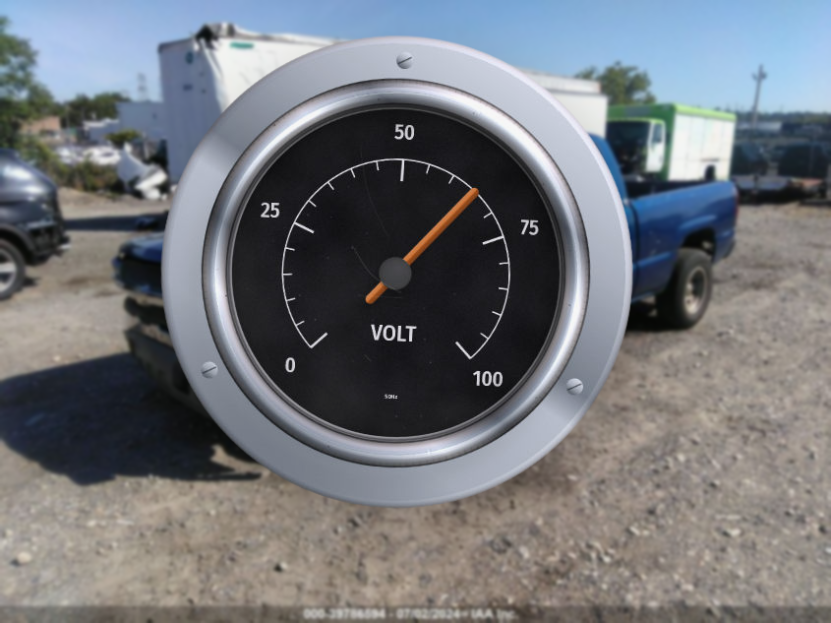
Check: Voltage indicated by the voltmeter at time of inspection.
65 V
